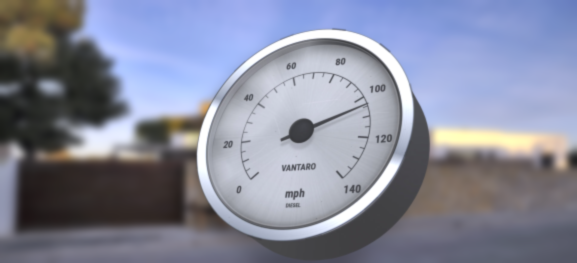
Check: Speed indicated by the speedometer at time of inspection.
105 mph
